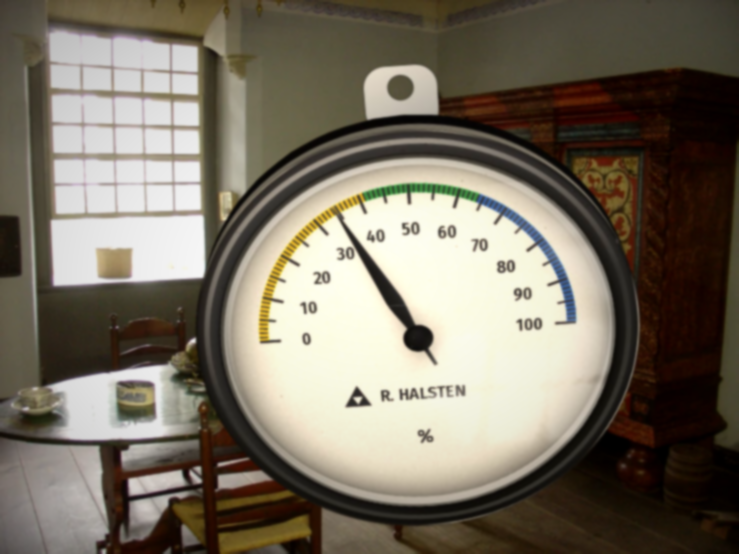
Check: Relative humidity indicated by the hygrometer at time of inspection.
35 %
